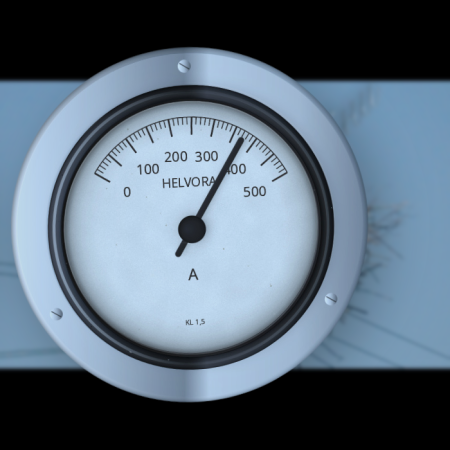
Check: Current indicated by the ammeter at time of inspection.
370 A
